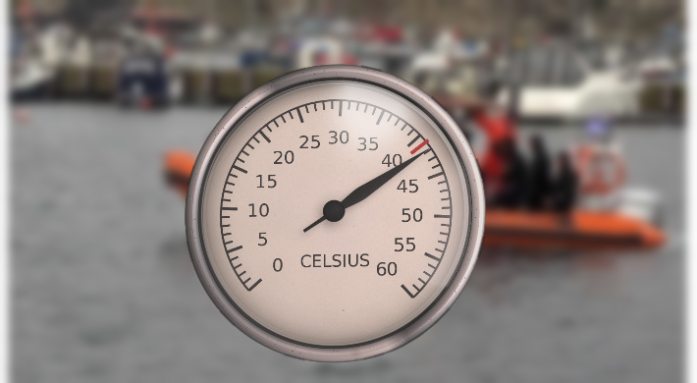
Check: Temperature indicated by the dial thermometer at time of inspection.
42 °C
